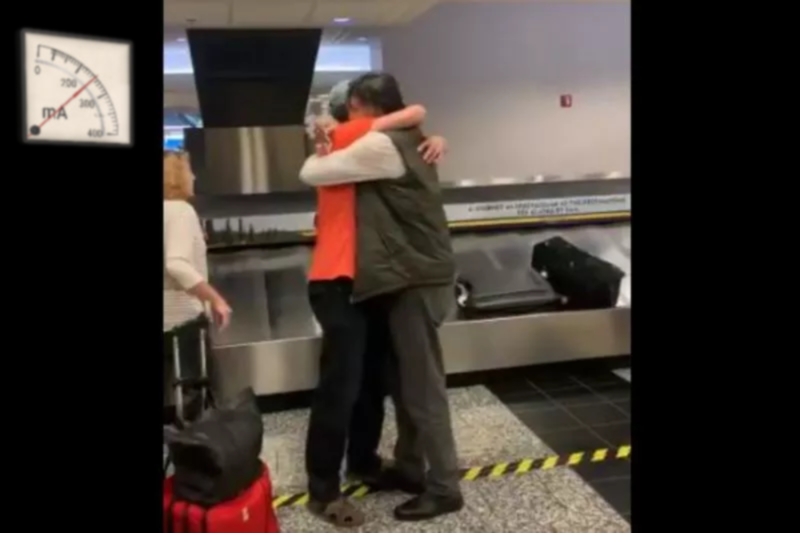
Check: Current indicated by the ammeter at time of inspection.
250 mA
